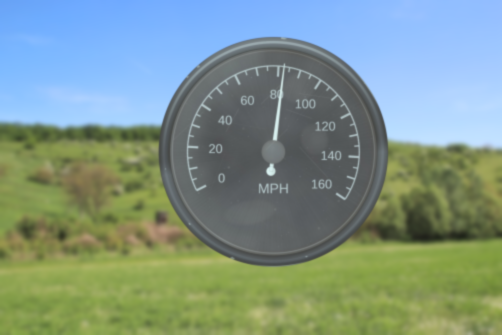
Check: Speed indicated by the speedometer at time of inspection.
82.5 mph
